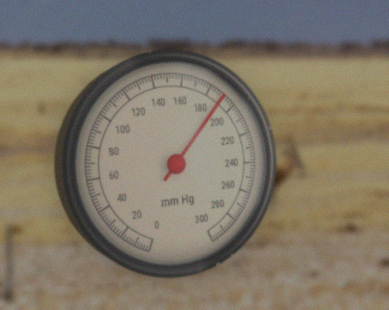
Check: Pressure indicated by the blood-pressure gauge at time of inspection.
190 mmHg
